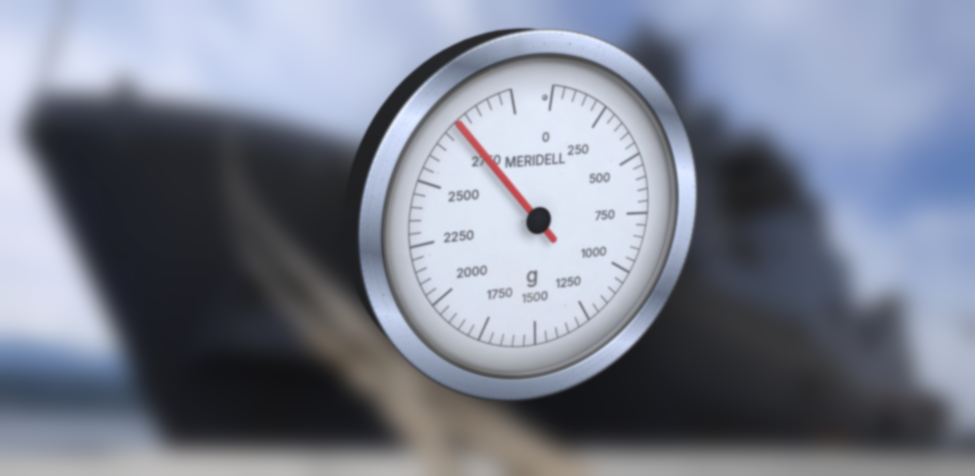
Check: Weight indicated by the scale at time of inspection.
2750 g
